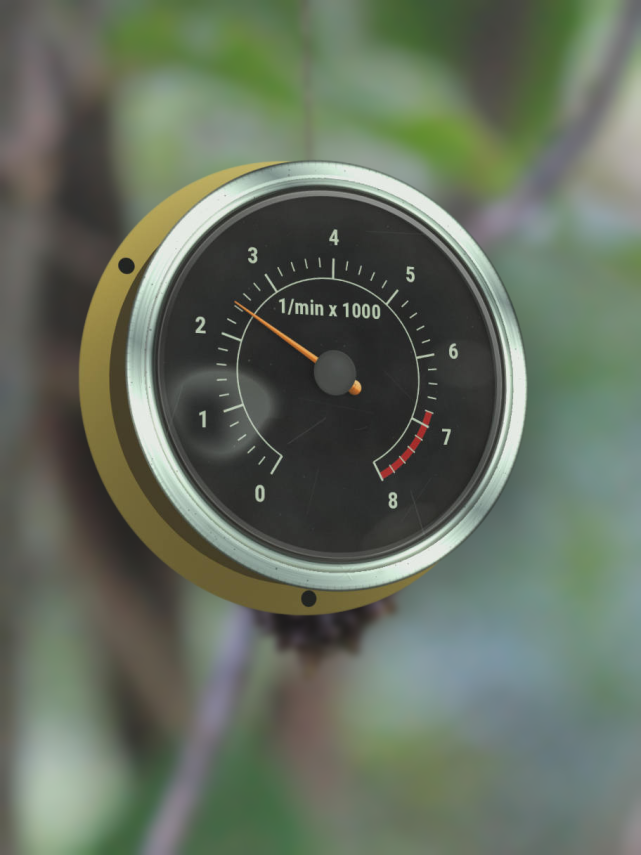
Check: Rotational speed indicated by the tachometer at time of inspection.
2400 rpm
